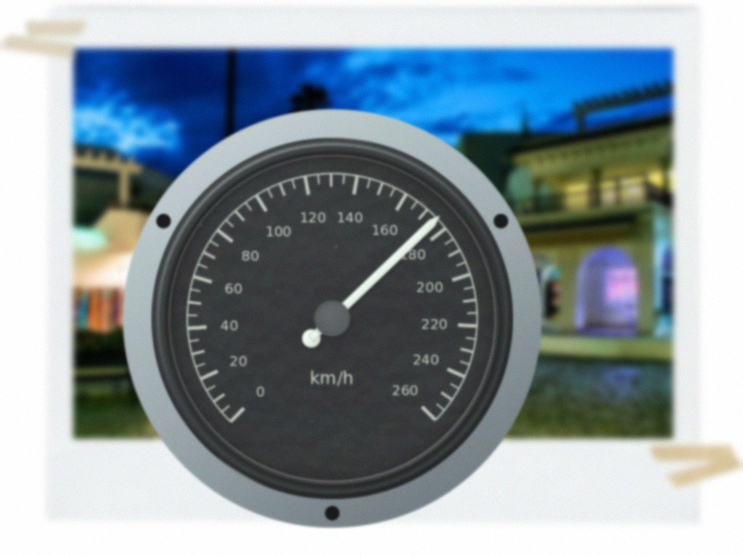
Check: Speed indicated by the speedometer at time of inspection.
175 km/h
